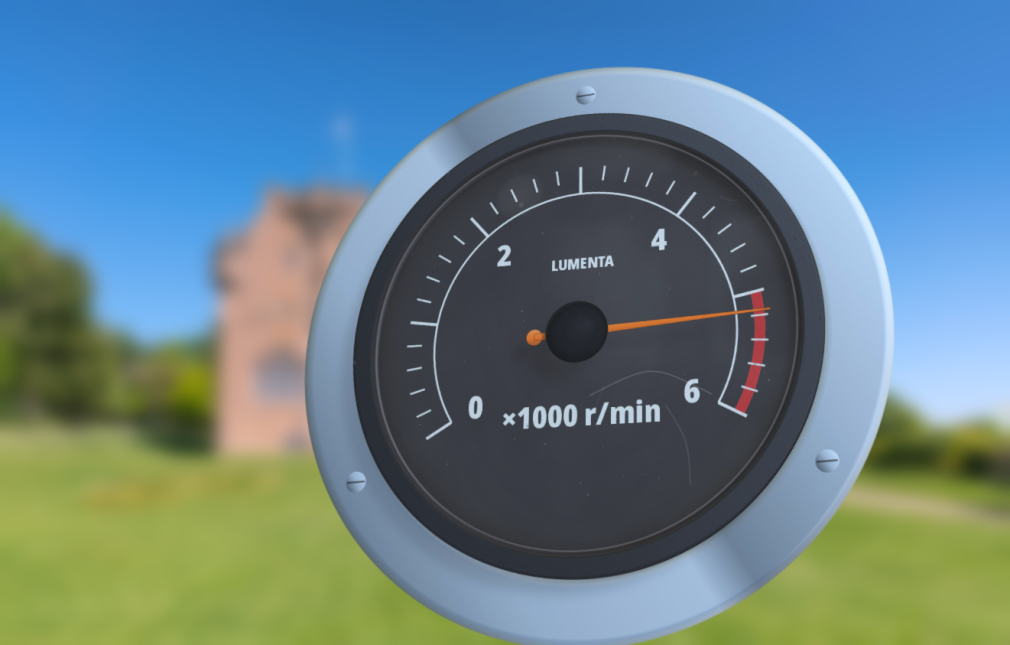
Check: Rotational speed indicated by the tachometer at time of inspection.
5200 rpm
